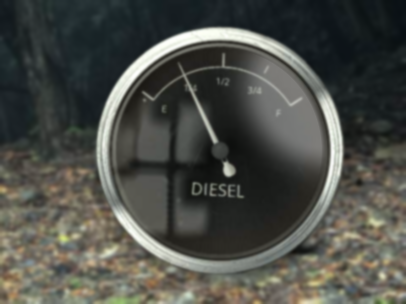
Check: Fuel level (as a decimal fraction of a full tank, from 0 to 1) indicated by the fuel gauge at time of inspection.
0.25
